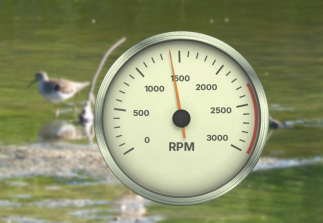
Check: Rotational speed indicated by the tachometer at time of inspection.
1400 rpm
